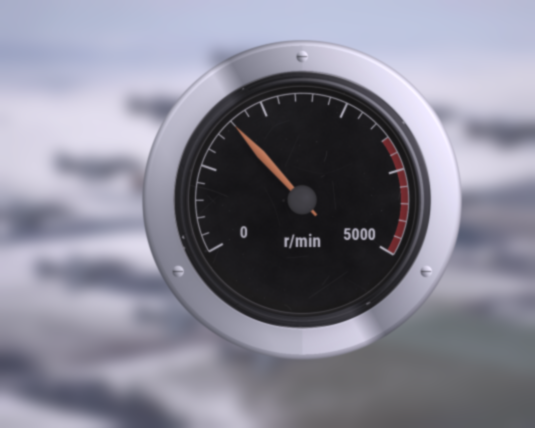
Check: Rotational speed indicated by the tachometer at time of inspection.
1600 rpm
